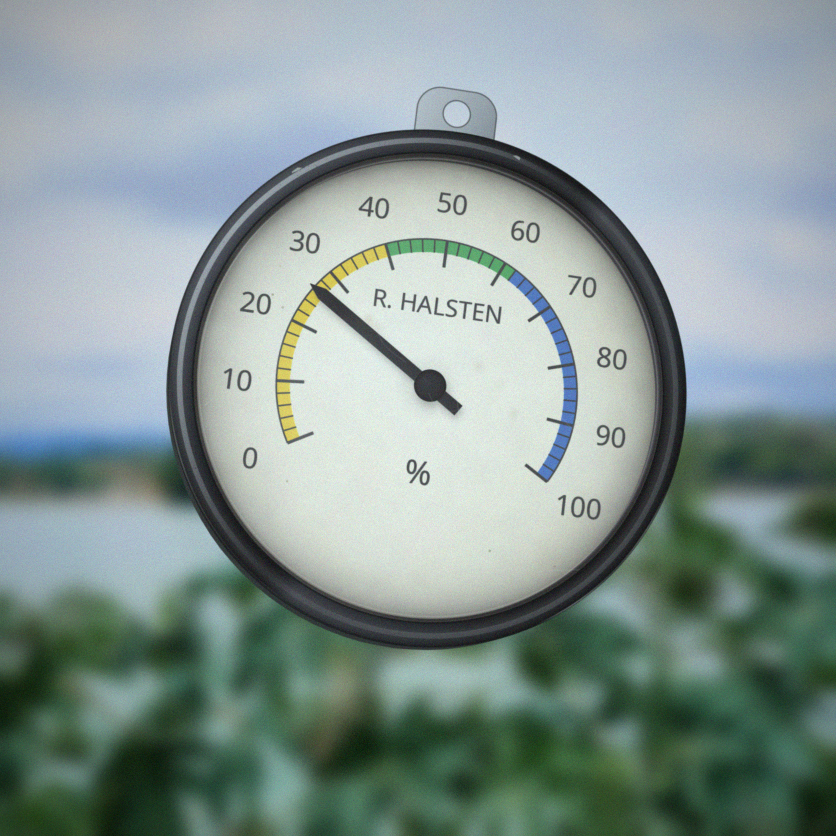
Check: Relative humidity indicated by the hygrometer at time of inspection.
26 %
